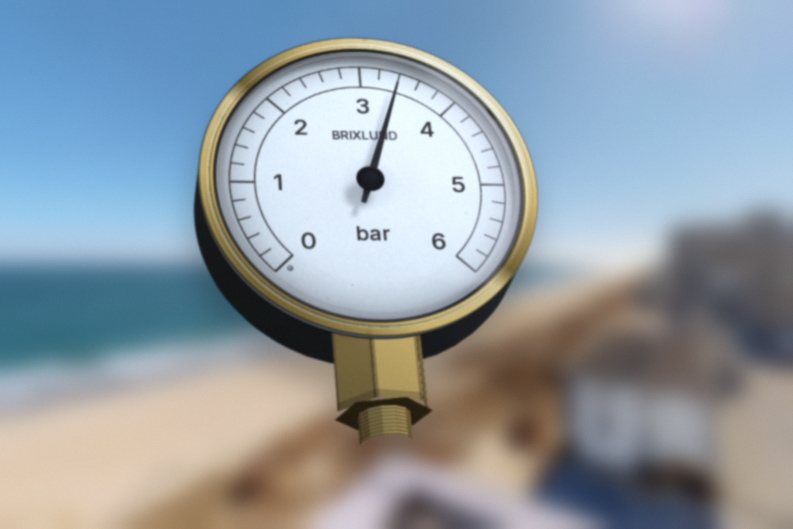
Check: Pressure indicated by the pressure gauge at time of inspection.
3.4 bar
